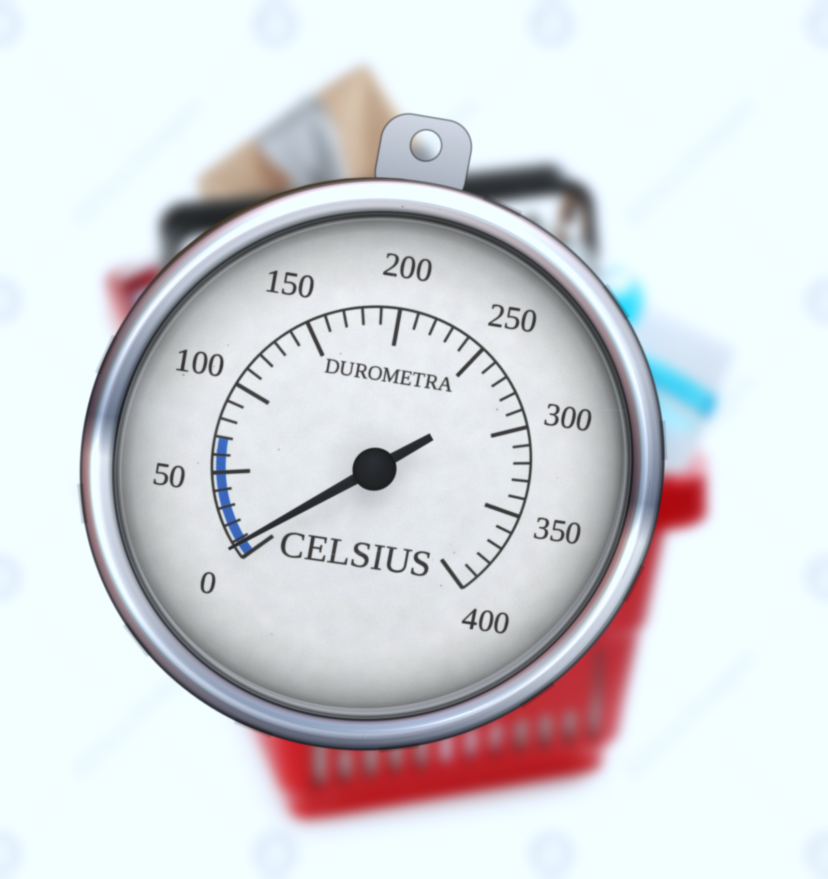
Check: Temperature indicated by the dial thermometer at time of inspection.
10 °C
